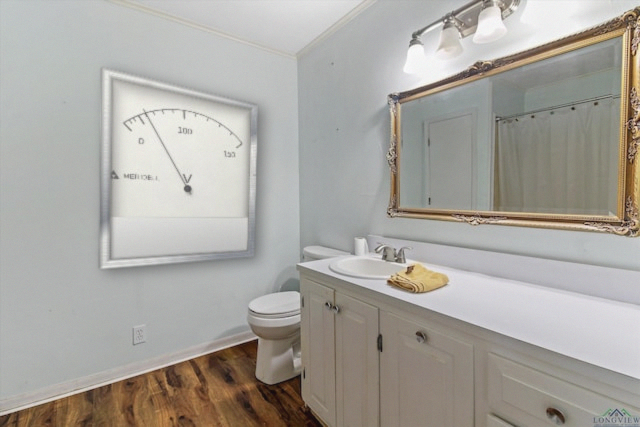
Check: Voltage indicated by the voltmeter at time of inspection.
60 V
